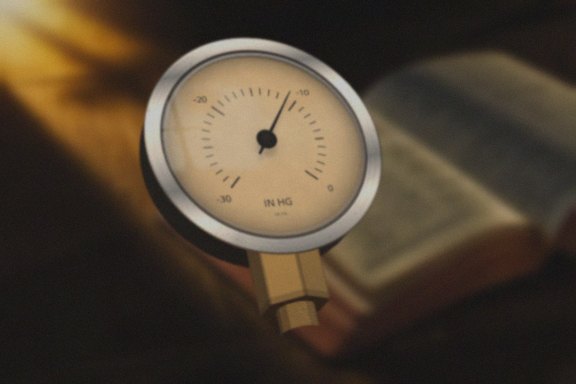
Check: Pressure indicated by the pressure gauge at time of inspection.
-11 inHg
